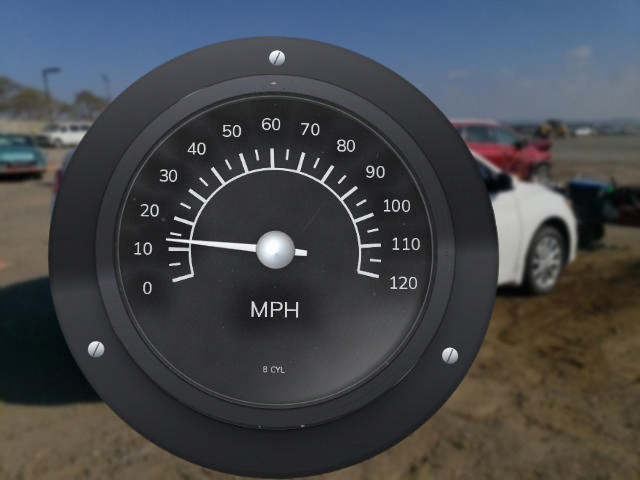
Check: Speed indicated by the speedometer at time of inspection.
12.5 mph
